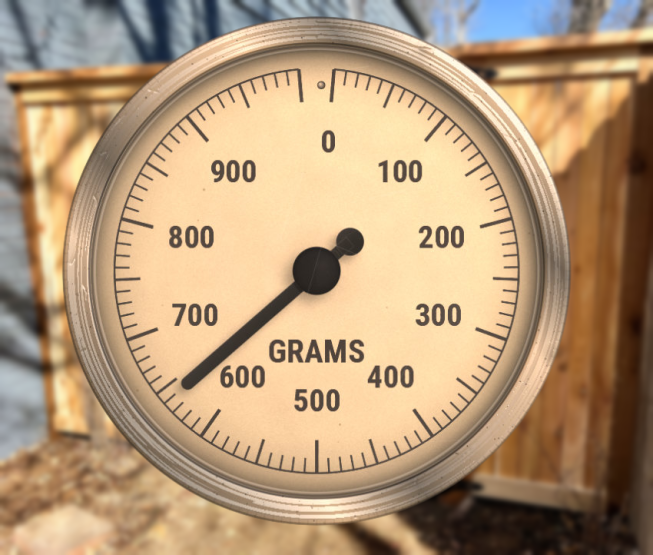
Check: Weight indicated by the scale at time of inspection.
640 g
